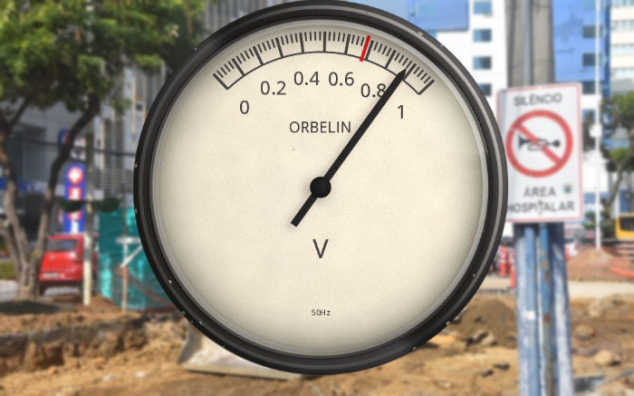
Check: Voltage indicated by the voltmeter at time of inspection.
0.88 V
